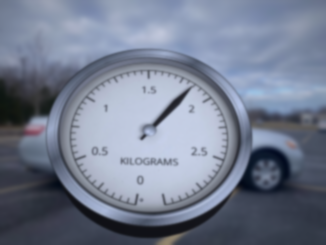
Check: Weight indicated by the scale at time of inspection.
1.85 kg
